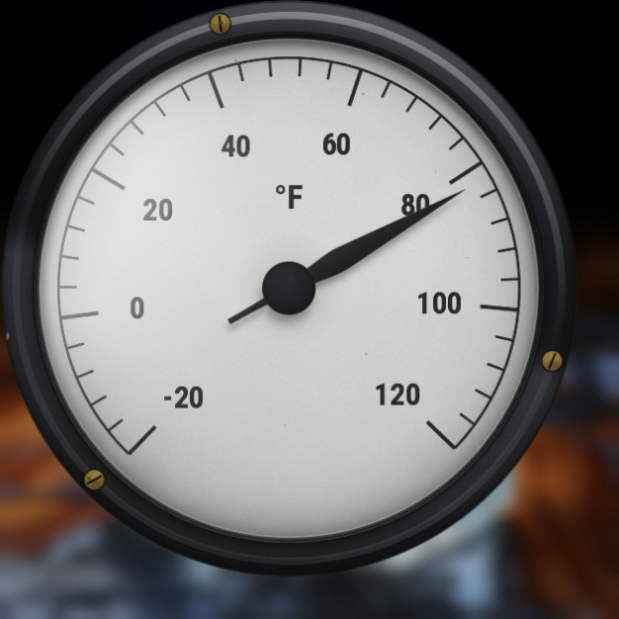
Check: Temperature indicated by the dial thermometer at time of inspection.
82 °F
